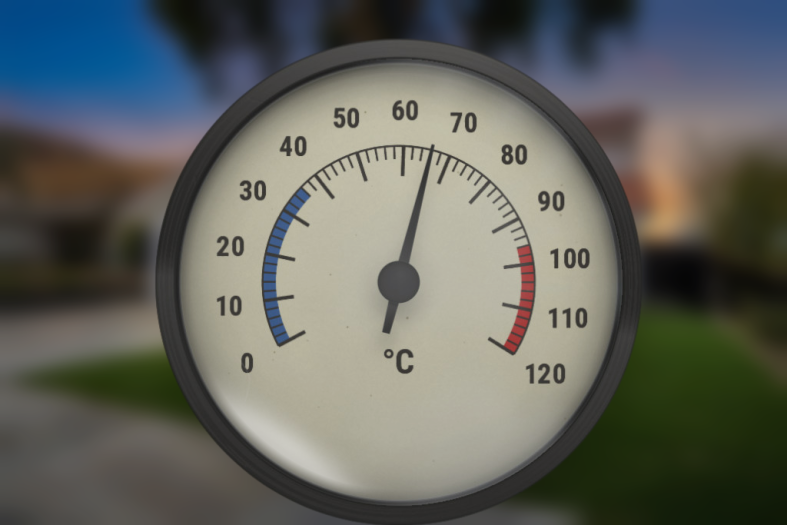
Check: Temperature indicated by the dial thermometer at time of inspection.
66 °C
